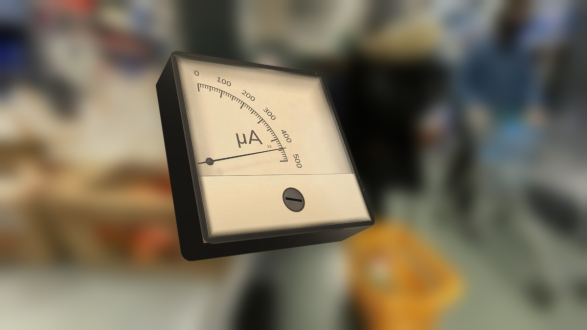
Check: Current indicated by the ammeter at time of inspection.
450 µA
